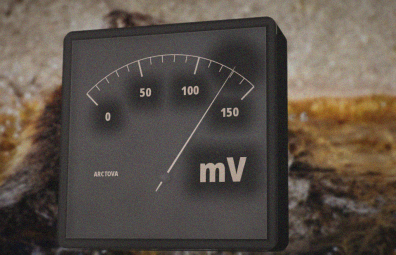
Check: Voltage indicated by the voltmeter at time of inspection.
130 mV
